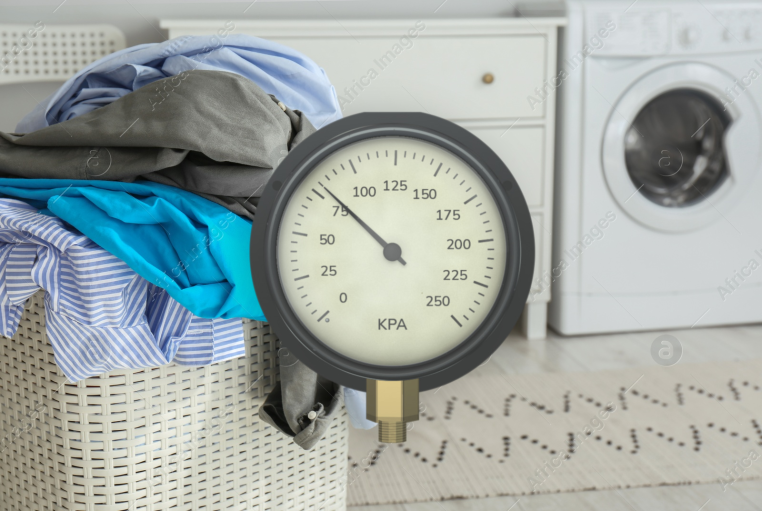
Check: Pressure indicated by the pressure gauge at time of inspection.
80 kPa
